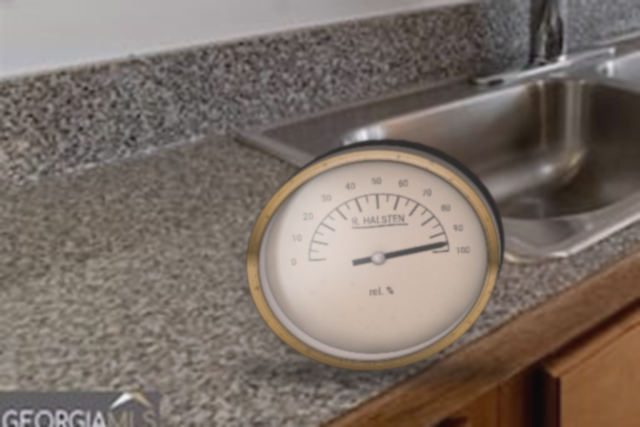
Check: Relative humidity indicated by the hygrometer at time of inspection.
95 %
